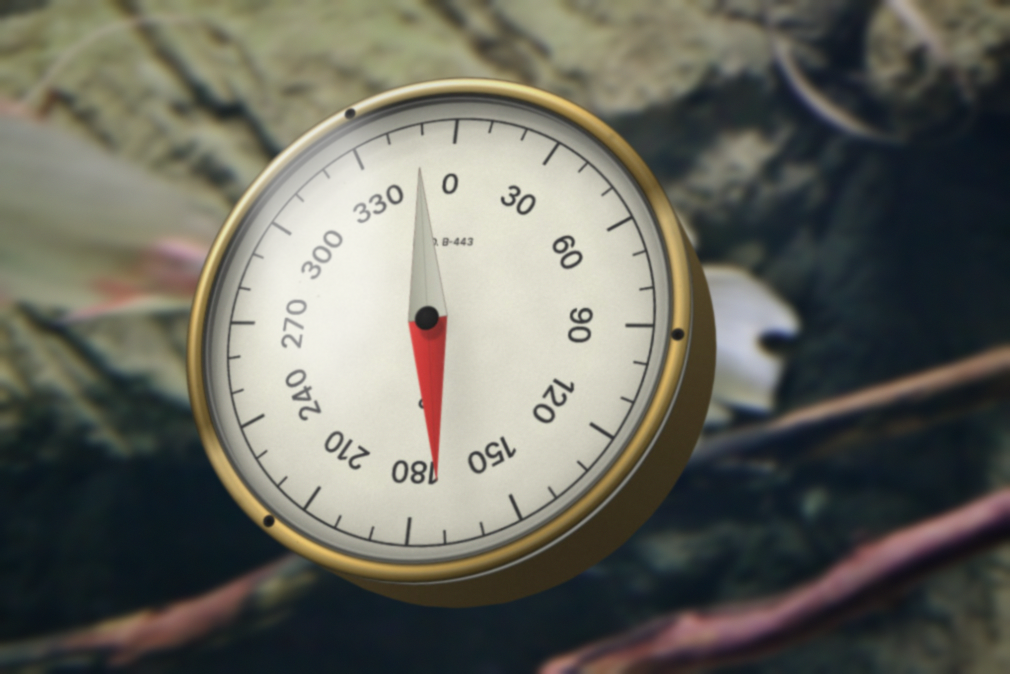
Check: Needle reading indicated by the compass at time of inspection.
170 °
